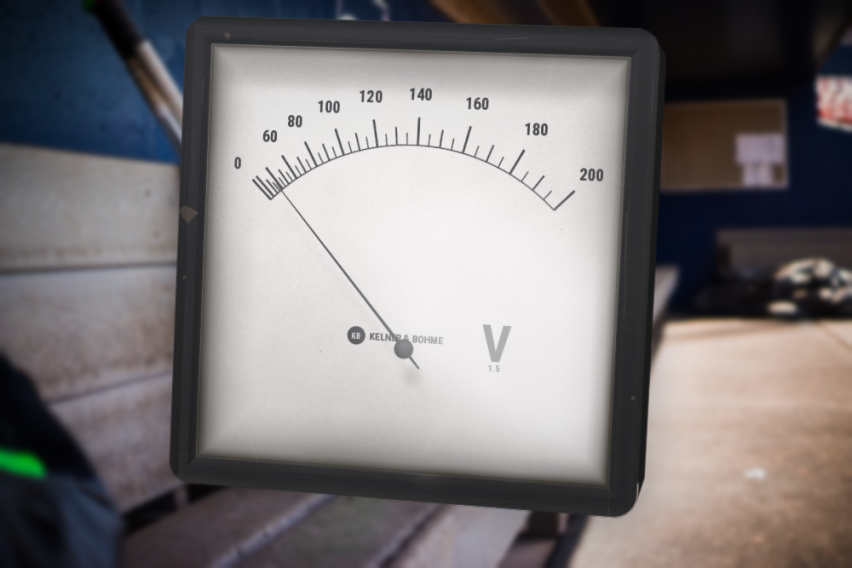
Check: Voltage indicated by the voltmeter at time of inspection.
40 V
